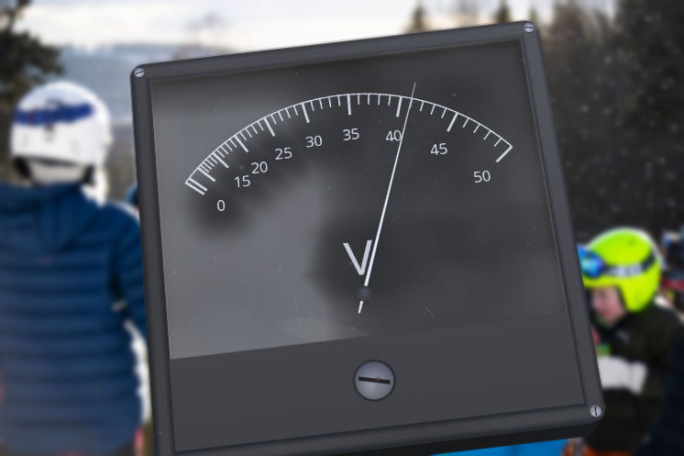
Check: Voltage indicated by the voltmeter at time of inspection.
41 V
